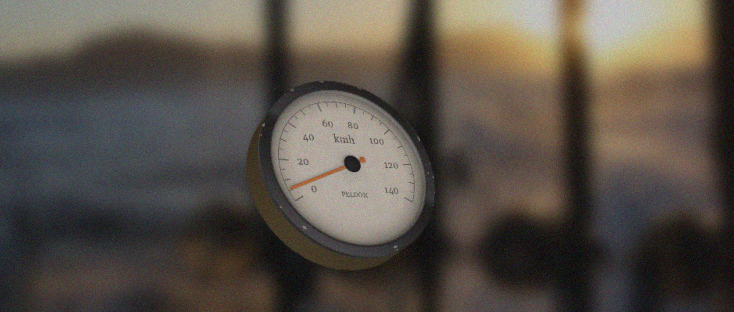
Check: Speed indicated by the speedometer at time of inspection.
5 km/h
